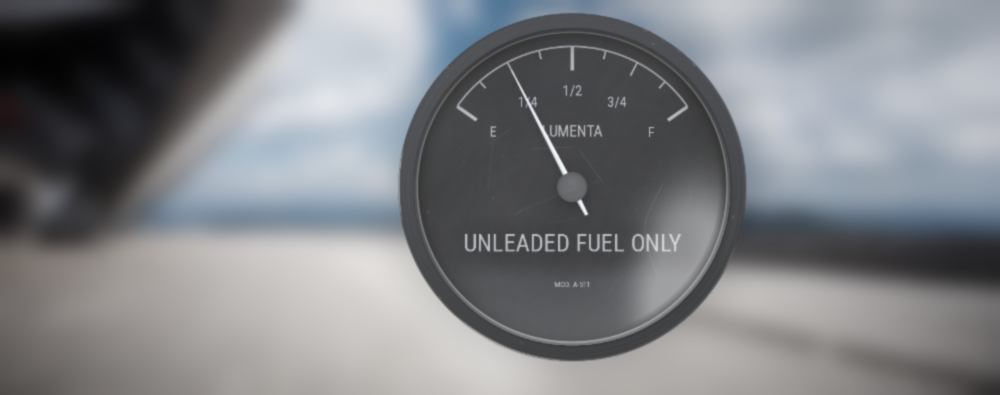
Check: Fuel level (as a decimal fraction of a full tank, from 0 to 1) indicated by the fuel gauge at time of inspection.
0.25
